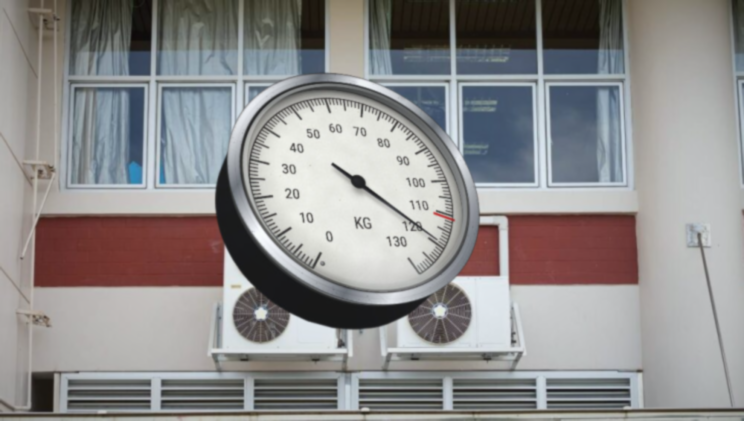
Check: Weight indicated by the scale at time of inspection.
120 kg
